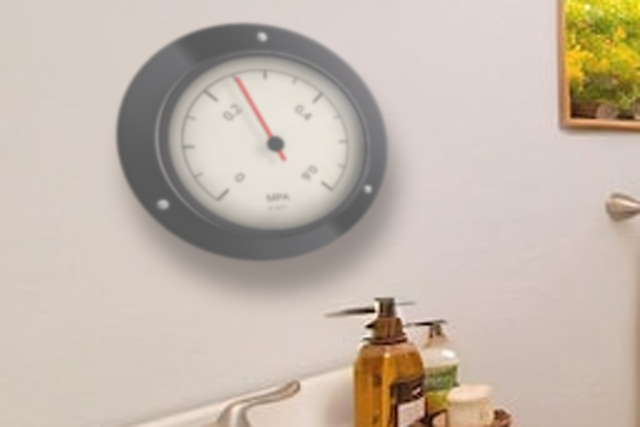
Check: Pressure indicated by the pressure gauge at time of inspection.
0.25 MPa
